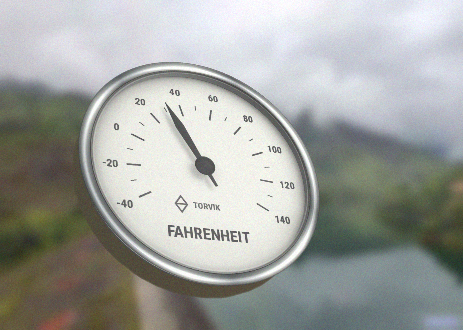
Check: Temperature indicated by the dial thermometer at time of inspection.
30 °F
